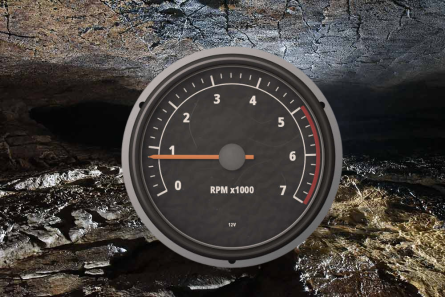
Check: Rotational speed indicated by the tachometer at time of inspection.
800 rpm
